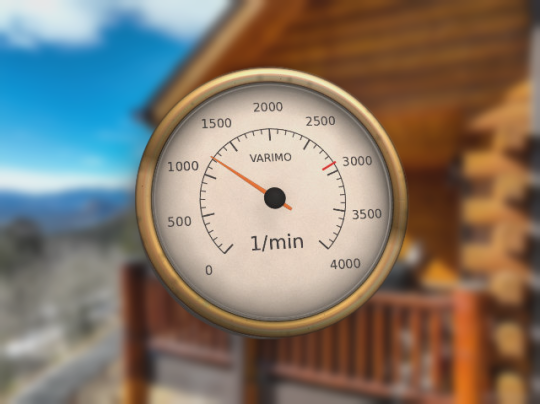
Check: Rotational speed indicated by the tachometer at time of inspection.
1200 rpm
